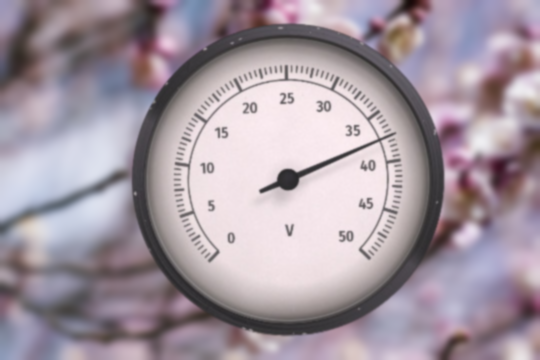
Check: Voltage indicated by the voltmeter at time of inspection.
37.5 V
